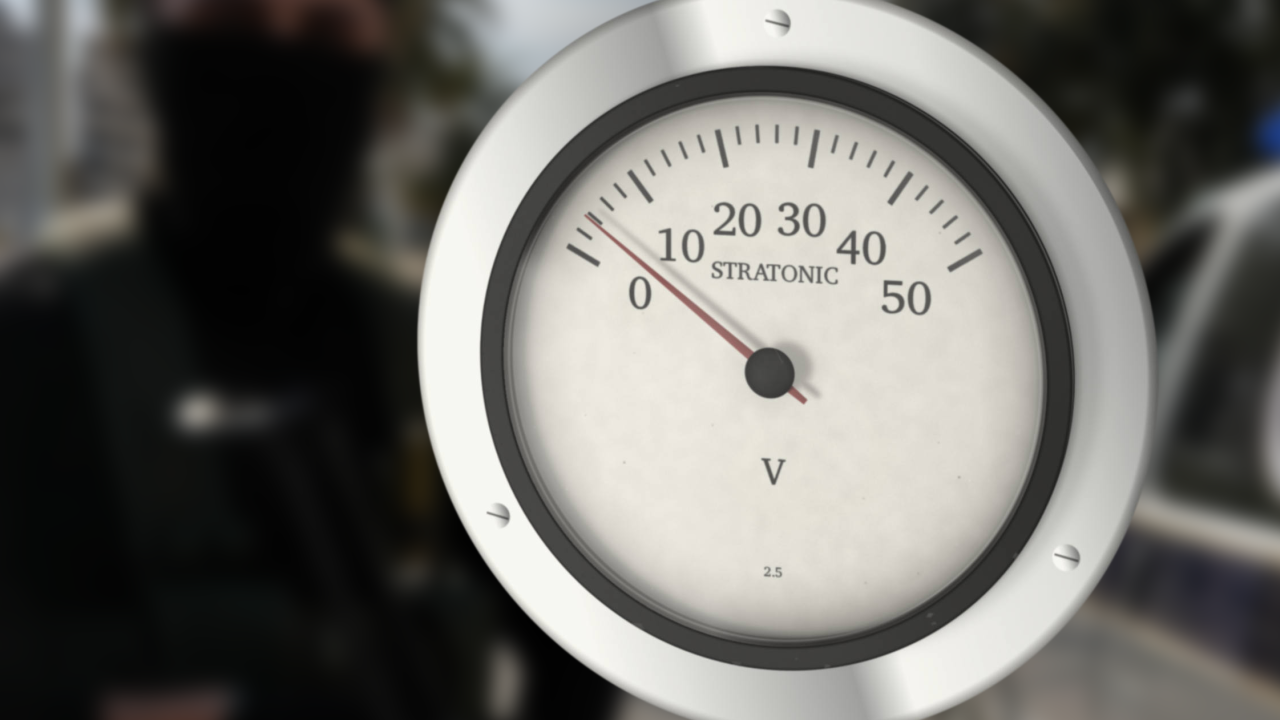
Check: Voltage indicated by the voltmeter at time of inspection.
4 V
